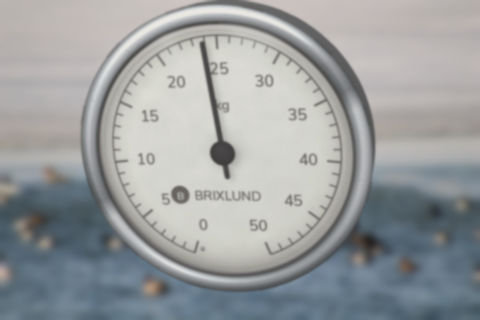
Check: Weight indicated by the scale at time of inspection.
24 kg
